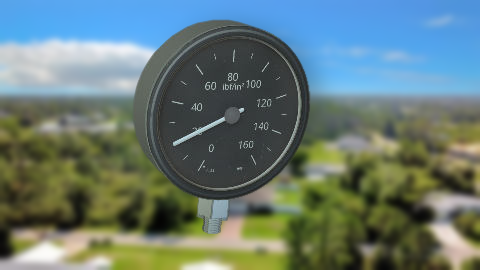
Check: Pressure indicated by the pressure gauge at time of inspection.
20 psi
